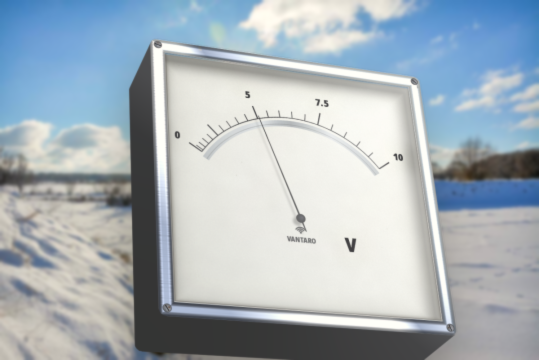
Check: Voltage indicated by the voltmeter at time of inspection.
5 V
